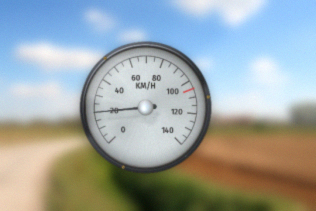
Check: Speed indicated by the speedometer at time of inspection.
20 km/h
